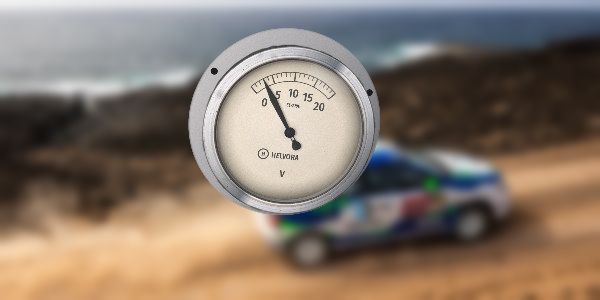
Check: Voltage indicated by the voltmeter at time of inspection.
3 V
